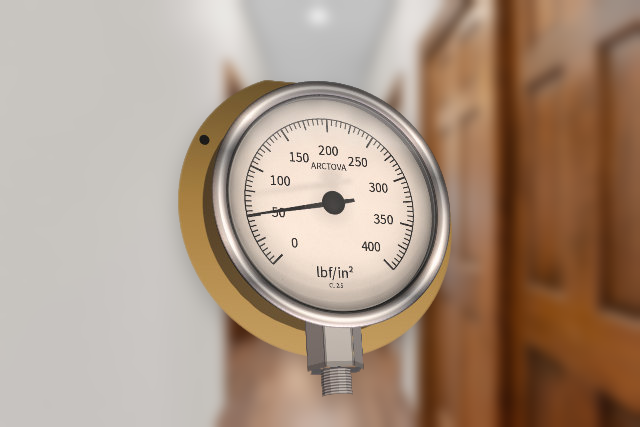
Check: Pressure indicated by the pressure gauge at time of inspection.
50 psi
